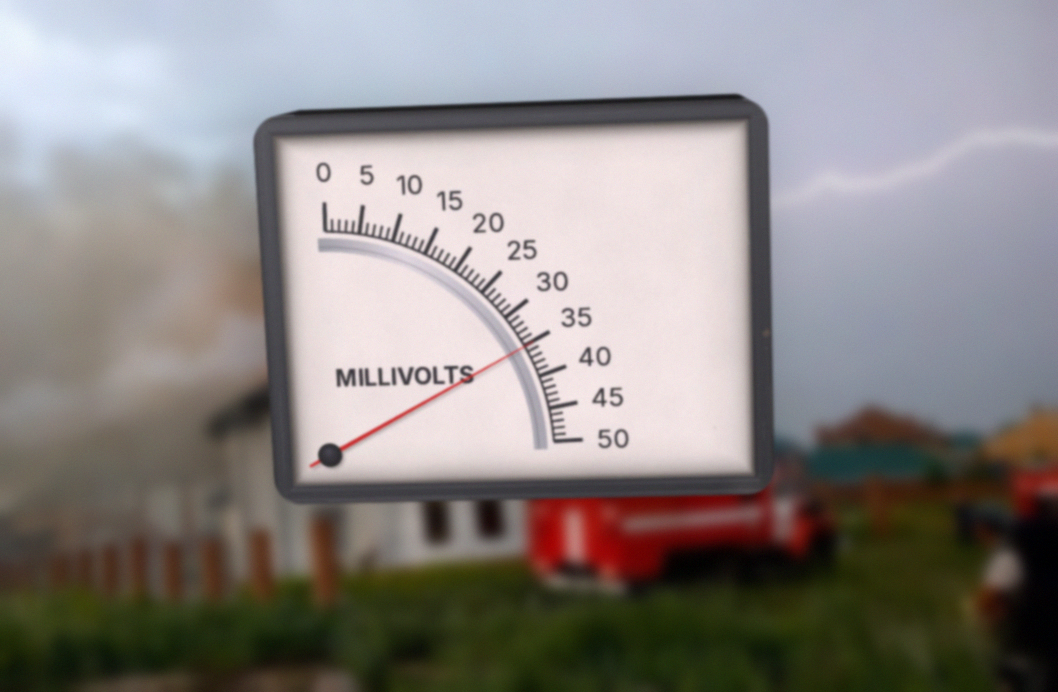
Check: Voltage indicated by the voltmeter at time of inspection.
35 mV
